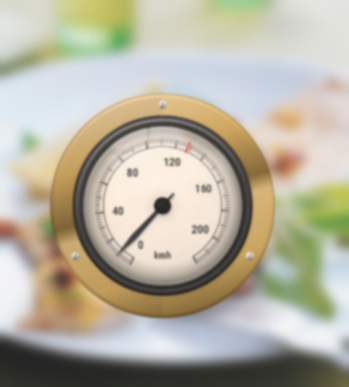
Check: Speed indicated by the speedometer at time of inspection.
10 km/h
